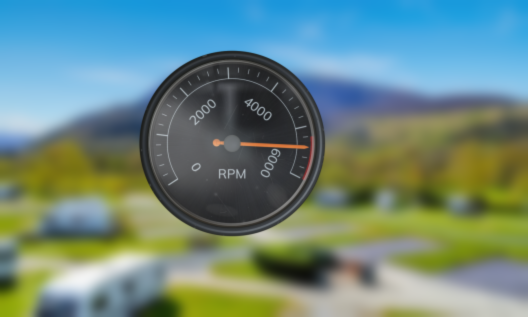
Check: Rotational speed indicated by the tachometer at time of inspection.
5400 rpm
